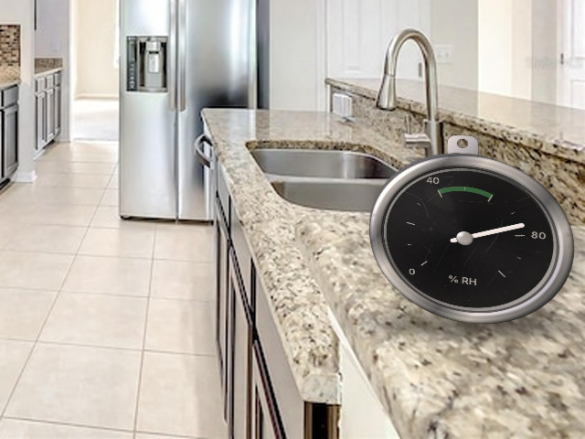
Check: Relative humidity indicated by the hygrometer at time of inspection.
75 %
